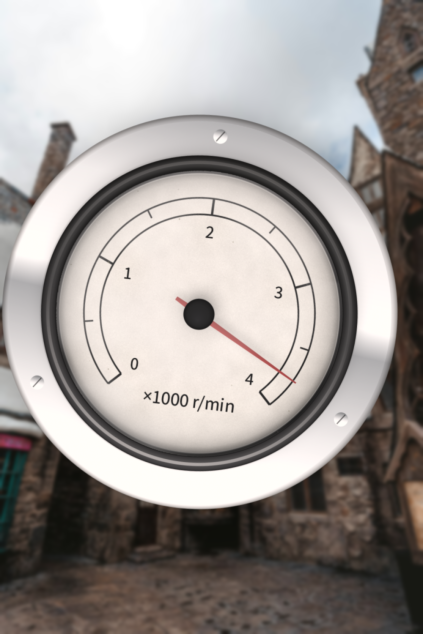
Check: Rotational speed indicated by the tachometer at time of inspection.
3750 rpm
